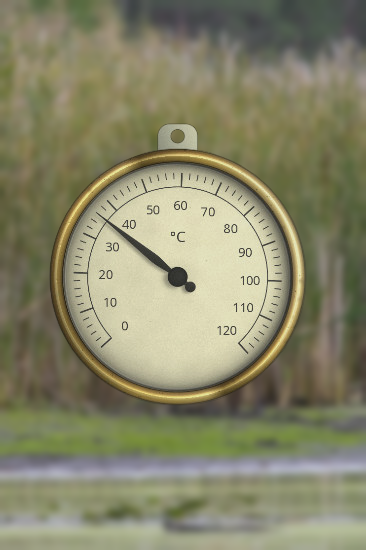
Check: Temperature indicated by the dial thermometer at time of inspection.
36 °C
